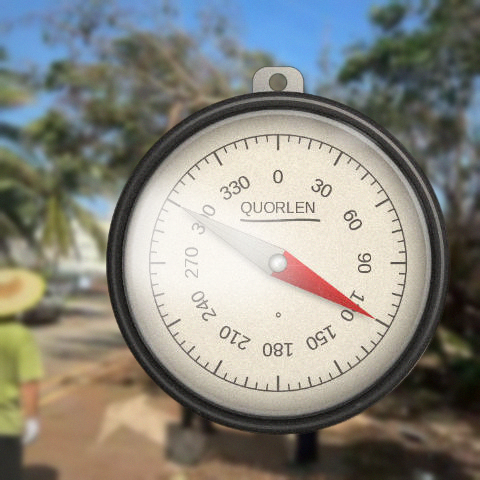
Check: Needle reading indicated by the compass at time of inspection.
120 °
